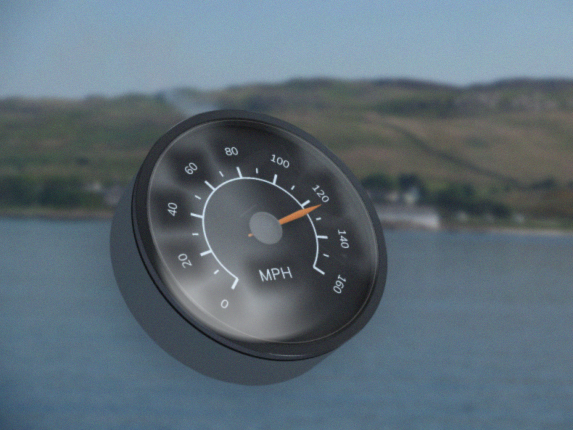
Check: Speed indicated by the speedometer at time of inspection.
125 mph
